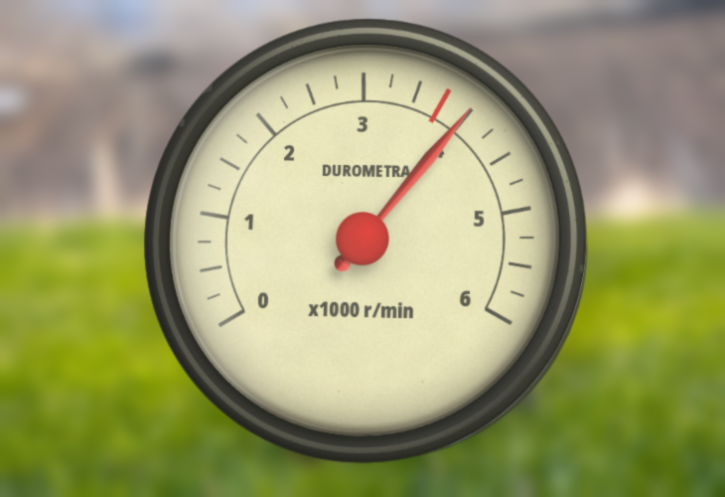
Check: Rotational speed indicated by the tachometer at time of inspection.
4000 rpm
